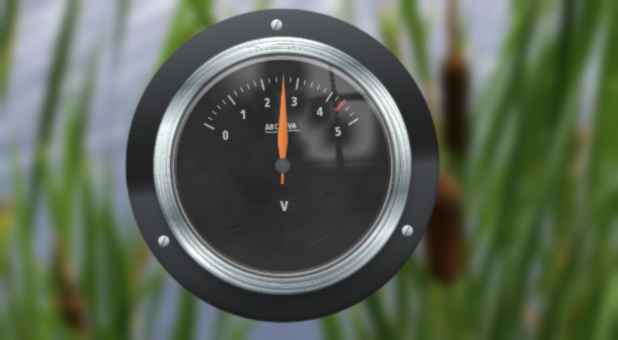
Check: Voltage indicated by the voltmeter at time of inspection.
2.6 V
